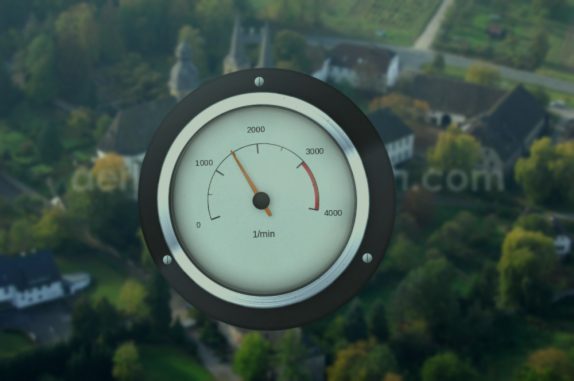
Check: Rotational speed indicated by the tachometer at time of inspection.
1500 rpm
